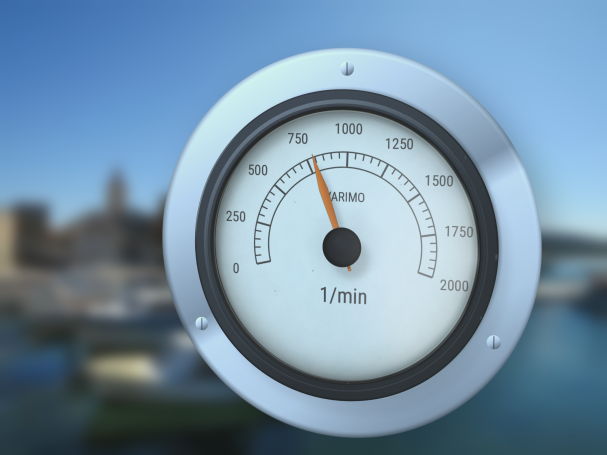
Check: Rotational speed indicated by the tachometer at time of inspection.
800 rpm
